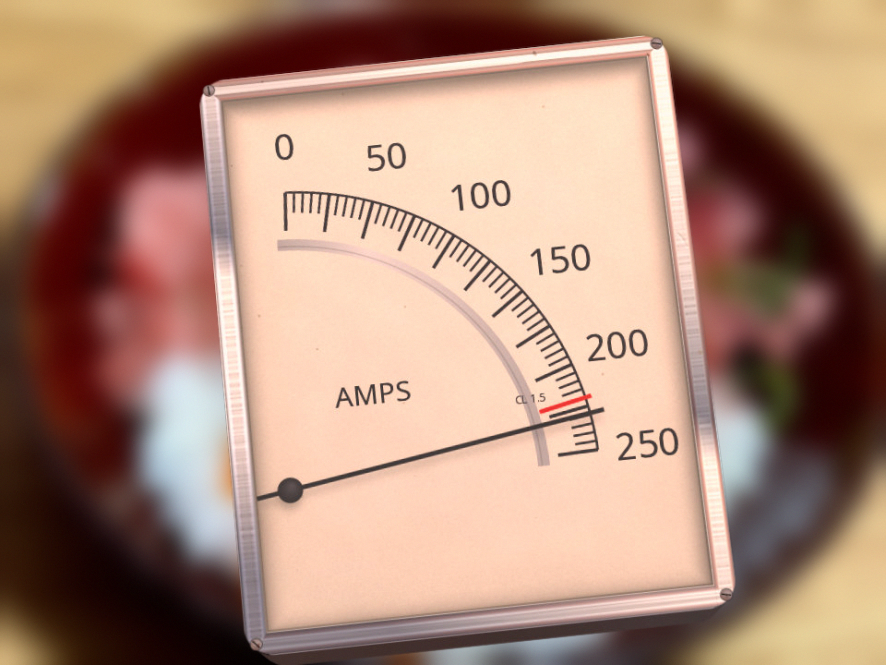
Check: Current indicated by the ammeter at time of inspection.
230 A
